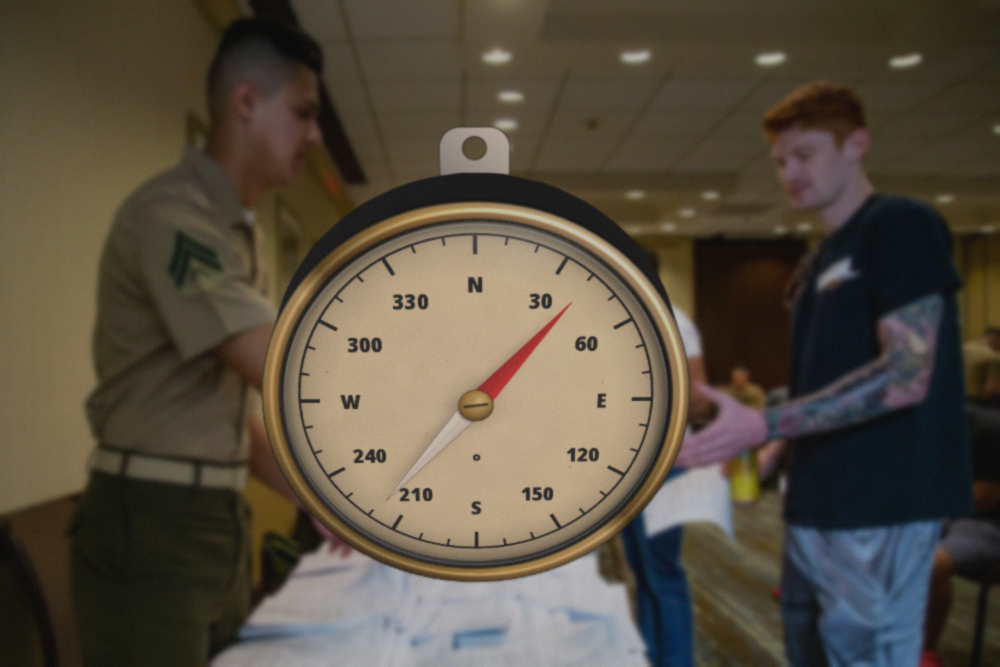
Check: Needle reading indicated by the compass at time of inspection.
40 °
